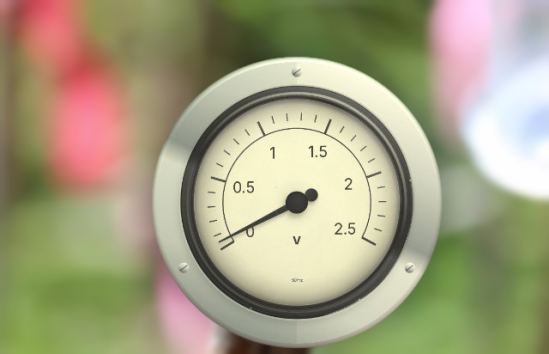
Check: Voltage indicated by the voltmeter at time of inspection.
0.05 V
